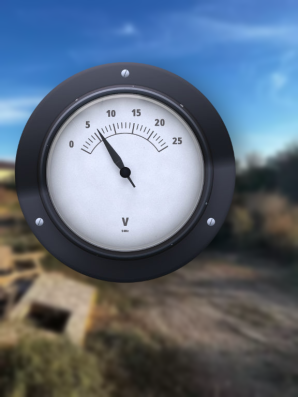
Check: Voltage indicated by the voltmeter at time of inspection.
6 V
